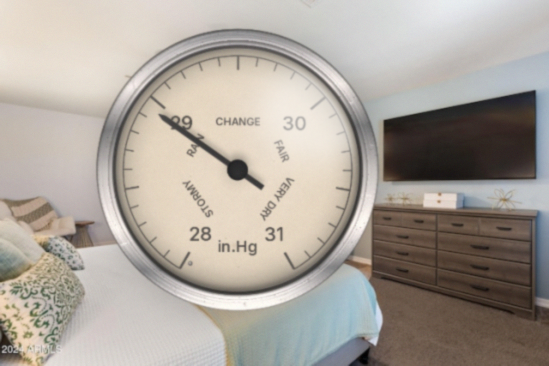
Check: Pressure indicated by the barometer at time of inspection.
28.95 inHg
